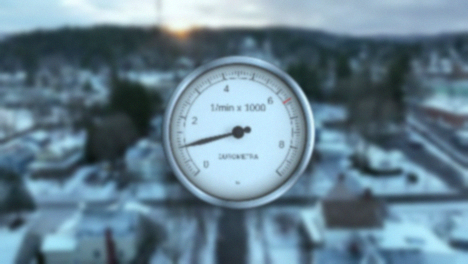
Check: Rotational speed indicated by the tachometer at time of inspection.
1000 rpm
